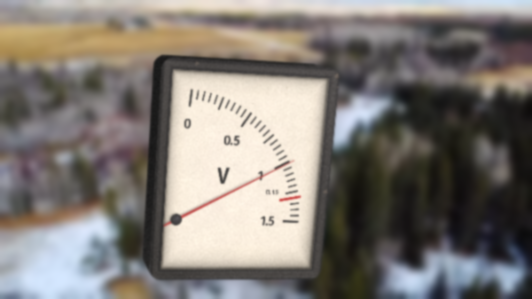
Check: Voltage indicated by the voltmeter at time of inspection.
1 V
